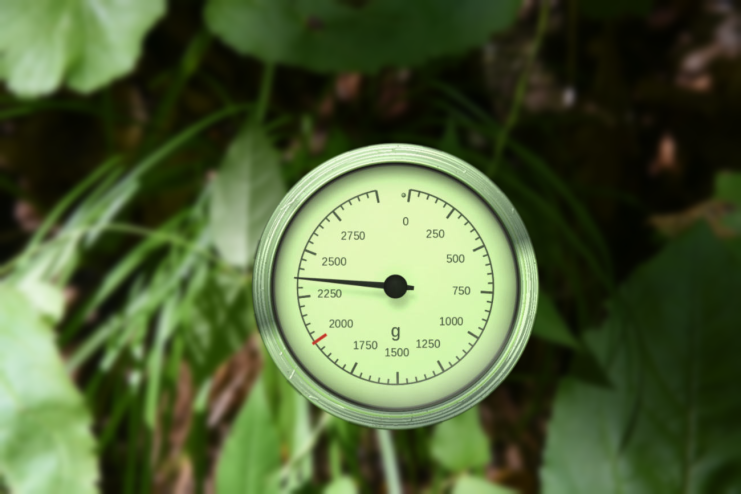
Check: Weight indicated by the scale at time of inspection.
2350 g
